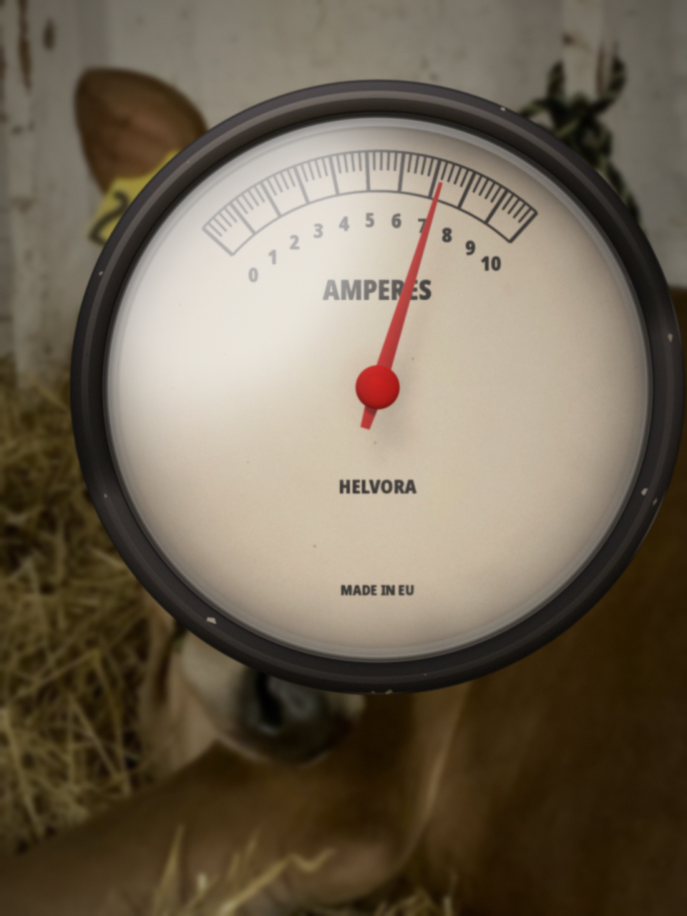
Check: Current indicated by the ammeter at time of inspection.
7.2 A
